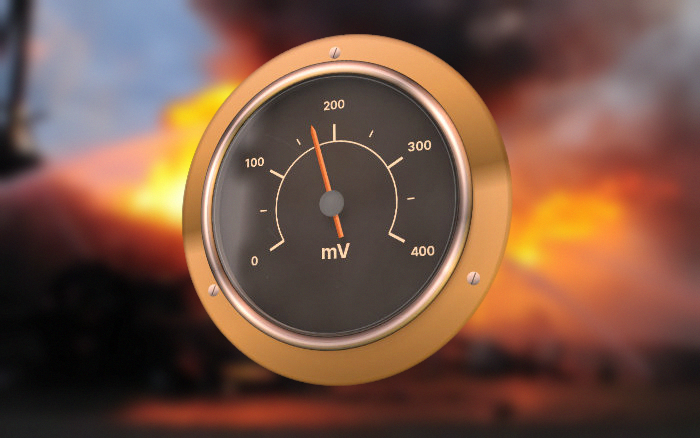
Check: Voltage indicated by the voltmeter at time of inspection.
175 mV
